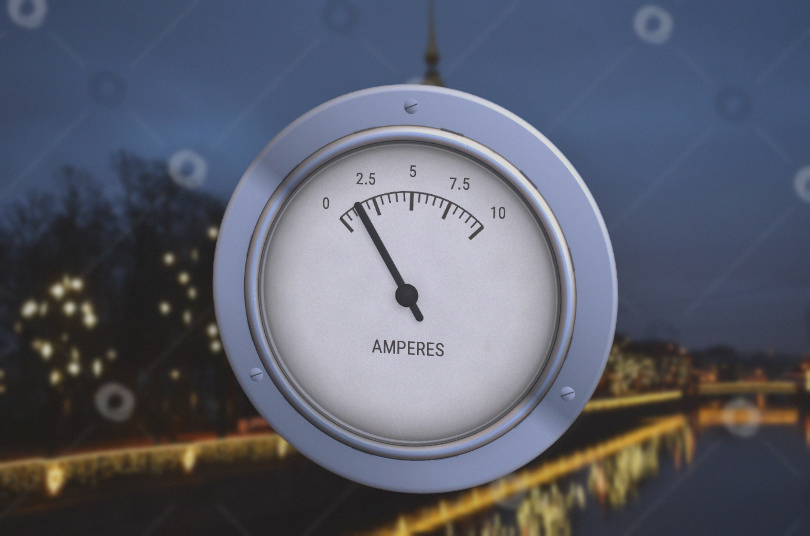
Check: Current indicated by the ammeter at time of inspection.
1.5 A
